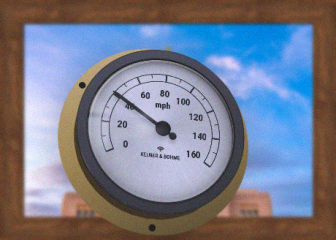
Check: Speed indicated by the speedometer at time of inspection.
40 mph
